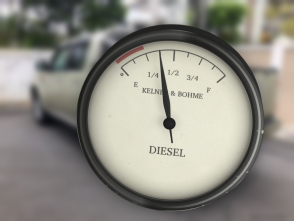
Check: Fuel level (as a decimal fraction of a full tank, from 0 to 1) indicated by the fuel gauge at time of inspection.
0.375
